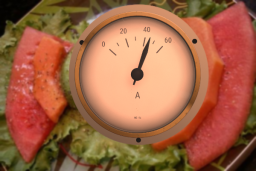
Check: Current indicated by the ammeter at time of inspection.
45 A
